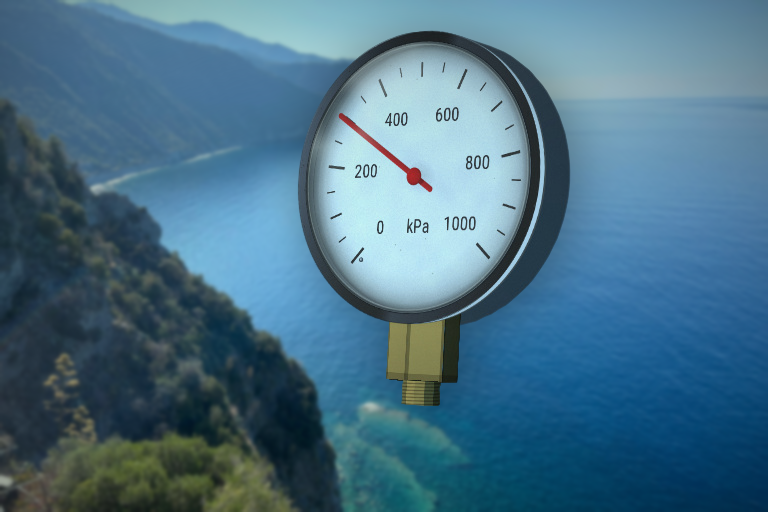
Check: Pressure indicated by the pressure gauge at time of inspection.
300 kPa
